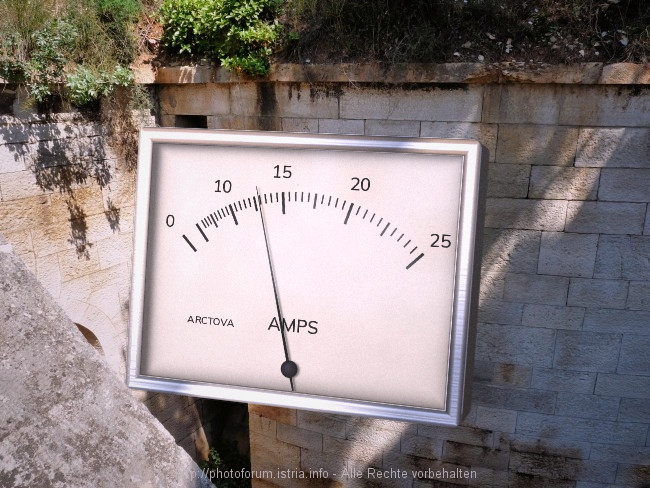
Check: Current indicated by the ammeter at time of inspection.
13 A
